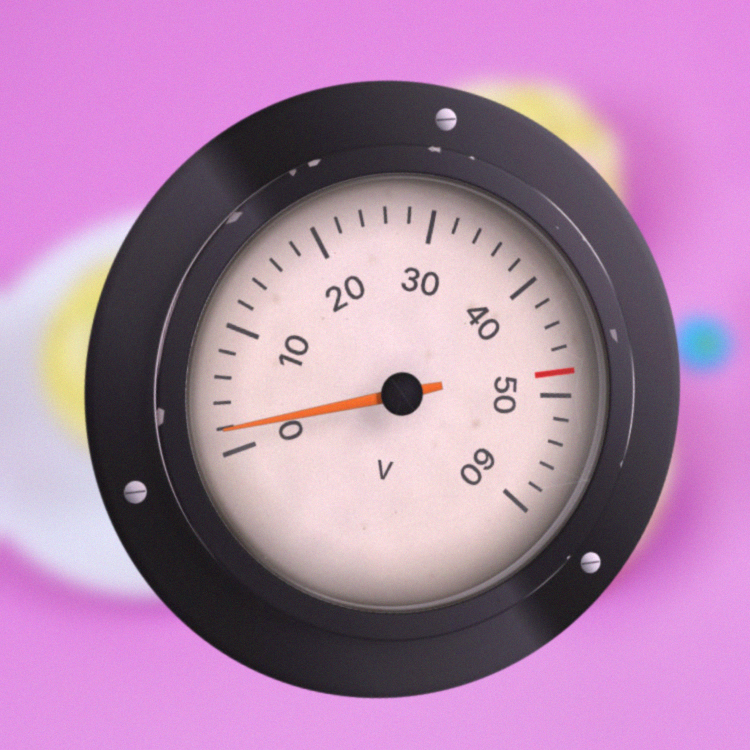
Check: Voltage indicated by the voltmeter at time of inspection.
2 V
